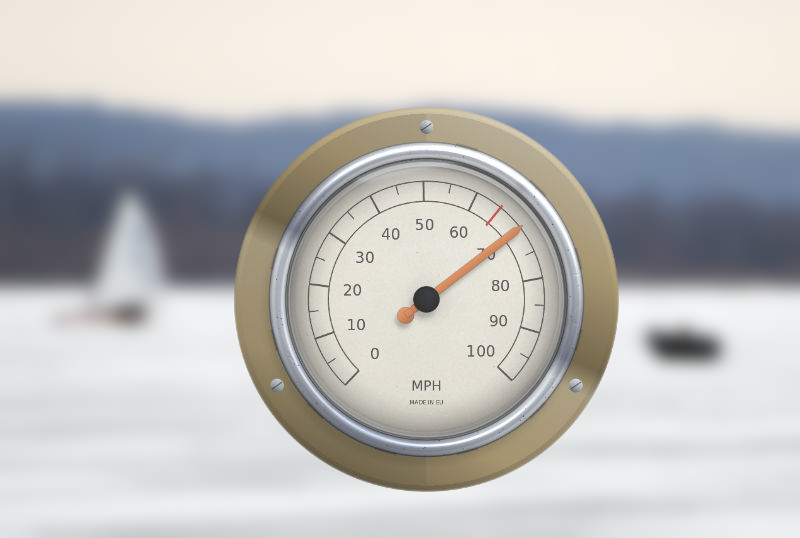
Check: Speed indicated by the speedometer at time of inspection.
70 mph
